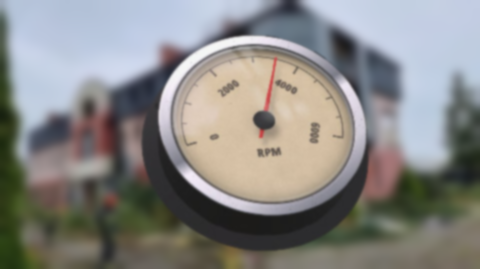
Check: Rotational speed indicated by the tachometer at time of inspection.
3500 rpm
